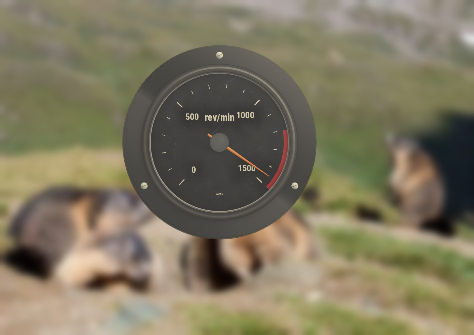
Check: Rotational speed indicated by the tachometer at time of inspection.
1450 rpm
